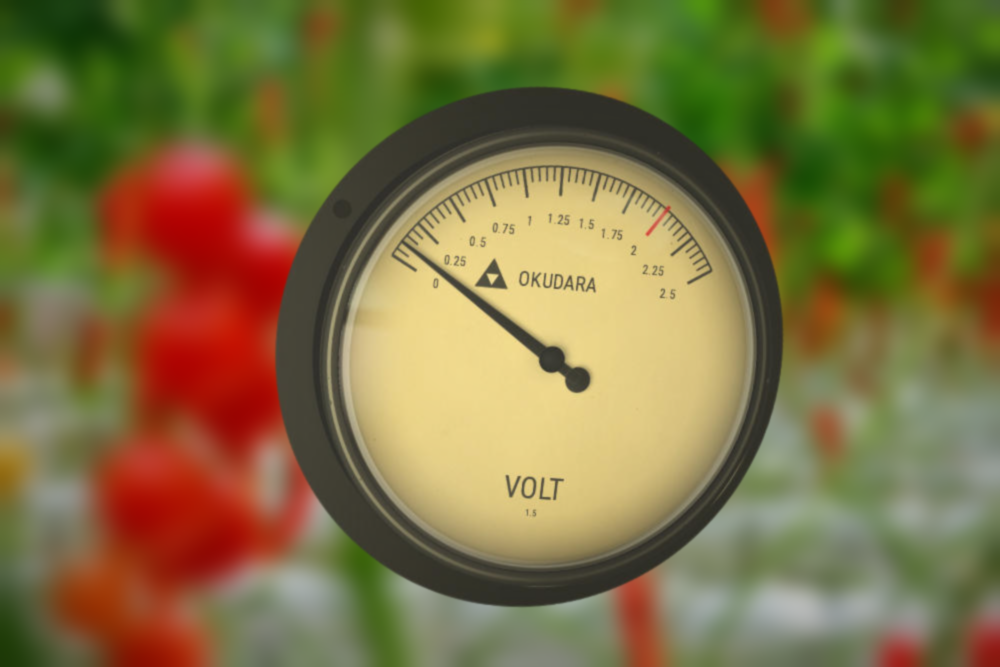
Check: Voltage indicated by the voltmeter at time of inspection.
0.1 V
